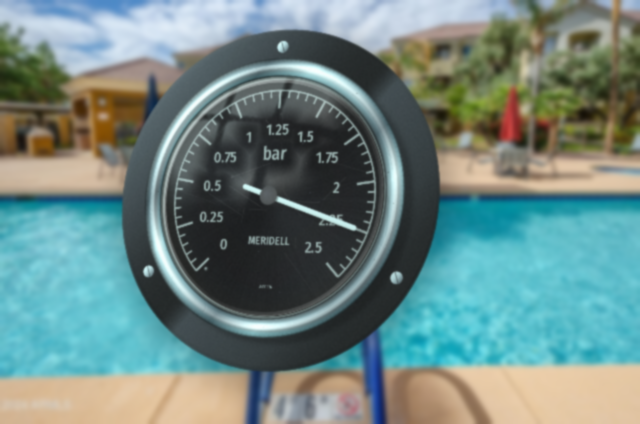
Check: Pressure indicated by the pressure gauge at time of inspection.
2.25 bar
